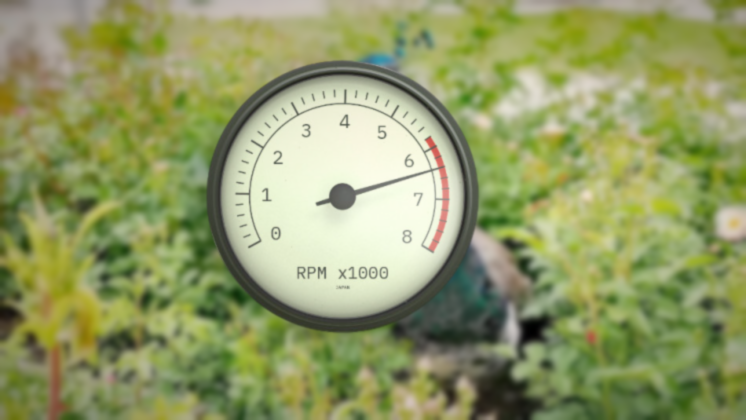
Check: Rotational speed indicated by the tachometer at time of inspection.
6400 rpm
